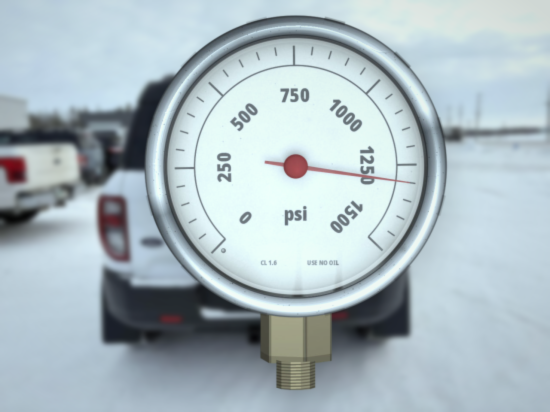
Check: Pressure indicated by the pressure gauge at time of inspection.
1300 psi
